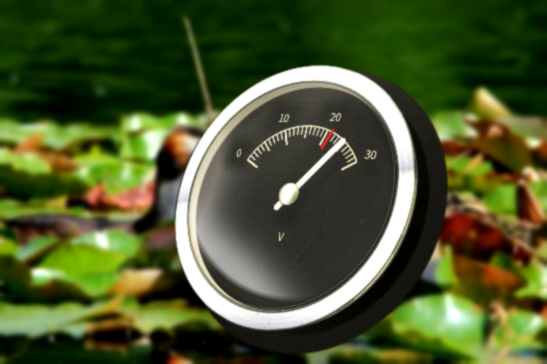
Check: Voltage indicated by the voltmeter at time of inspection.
25 V
